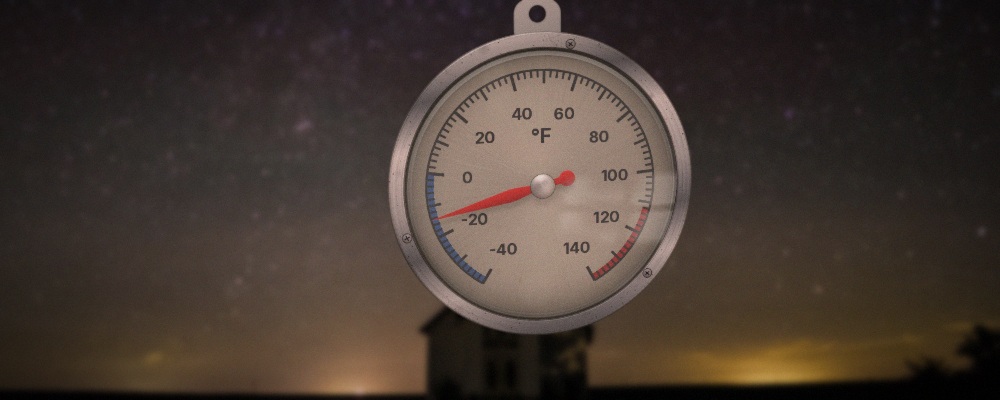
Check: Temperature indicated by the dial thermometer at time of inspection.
-14 °F
